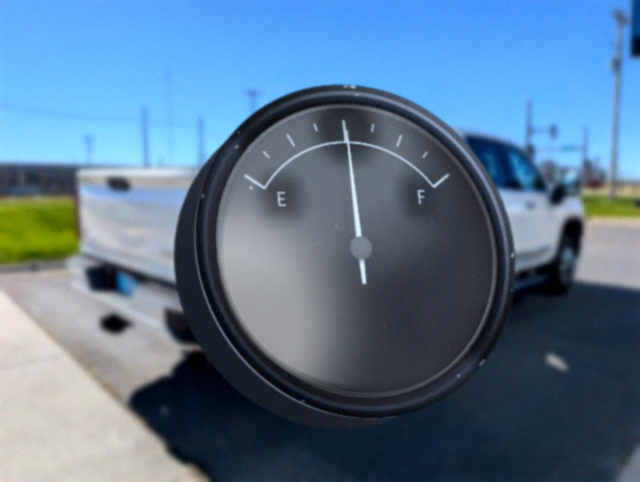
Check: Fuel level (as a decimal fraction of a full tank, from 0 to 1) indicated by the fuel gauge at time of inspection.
0.5
